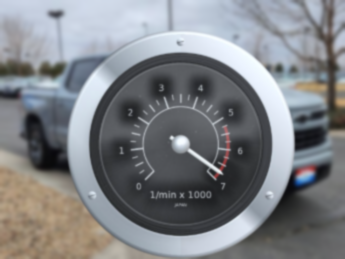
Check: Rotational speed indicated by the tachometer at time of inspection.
6750 rpm
